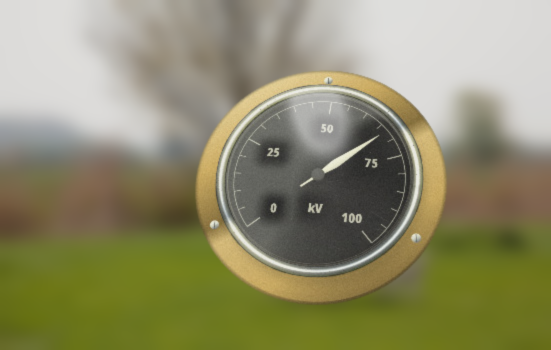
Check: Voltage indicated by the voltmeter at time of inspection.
67.5 kV
